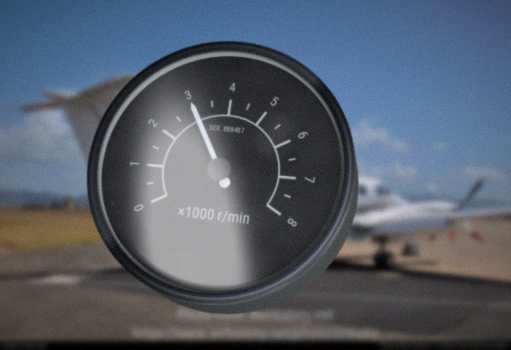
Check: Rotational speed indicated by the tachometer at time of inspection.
3000 rpm
